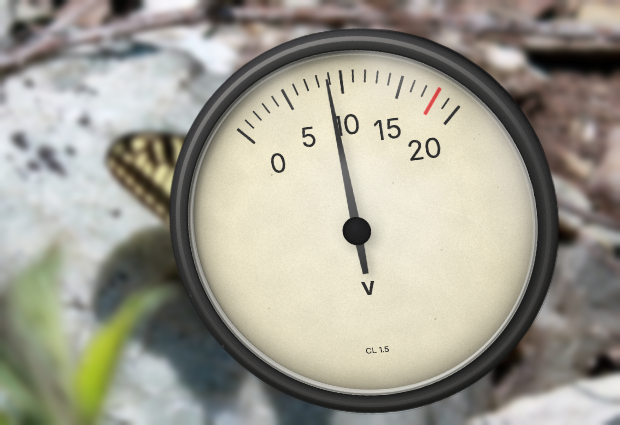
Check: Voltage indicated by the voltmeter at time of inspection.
9 V
